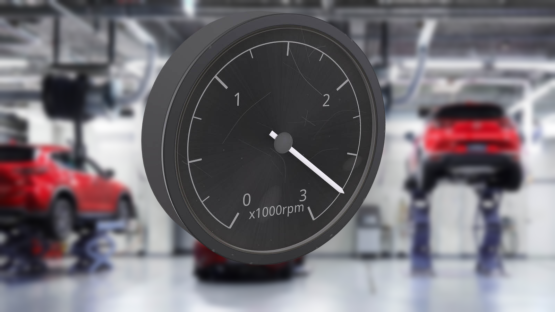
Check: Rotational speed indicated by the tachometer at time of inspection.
2750 rpm
